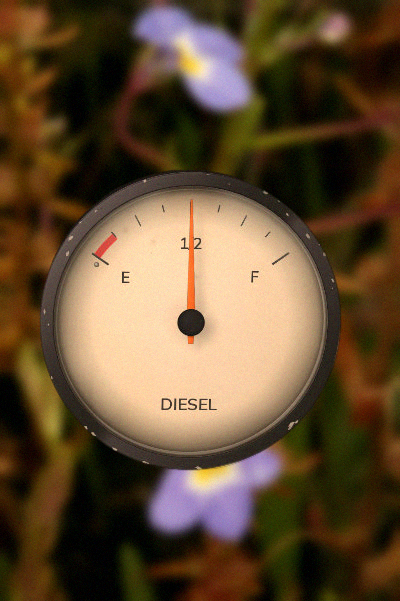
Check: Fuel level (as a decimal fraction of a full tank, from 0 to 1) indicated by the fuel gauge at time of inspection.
0.5
